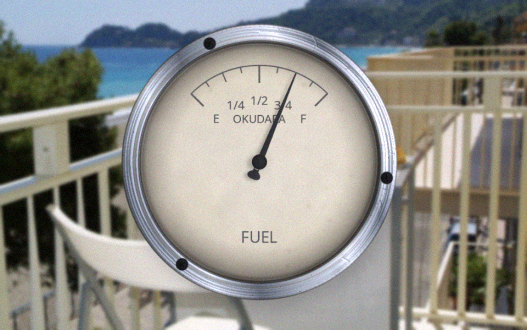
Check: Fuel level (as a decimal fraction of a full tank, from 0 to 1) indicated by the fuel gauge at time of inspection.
0.75
